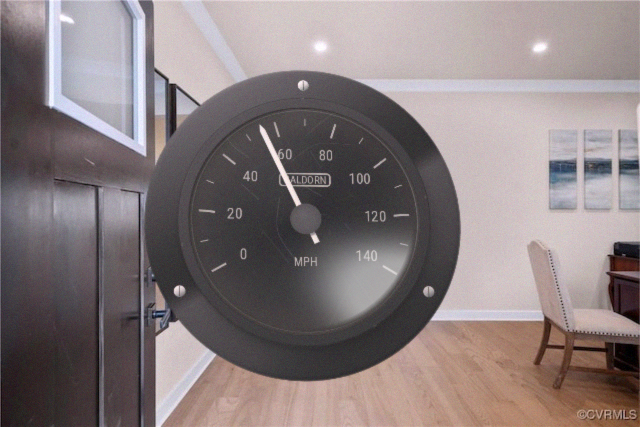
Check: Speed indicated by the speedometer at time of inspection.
55 mph
